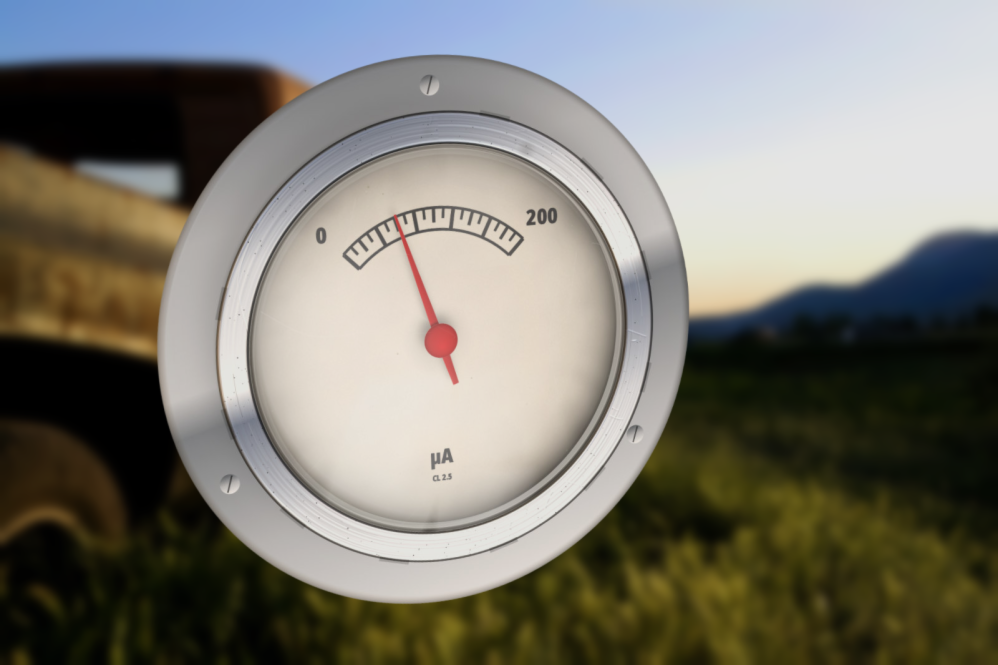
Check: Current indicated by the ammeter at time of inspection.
60 µA
